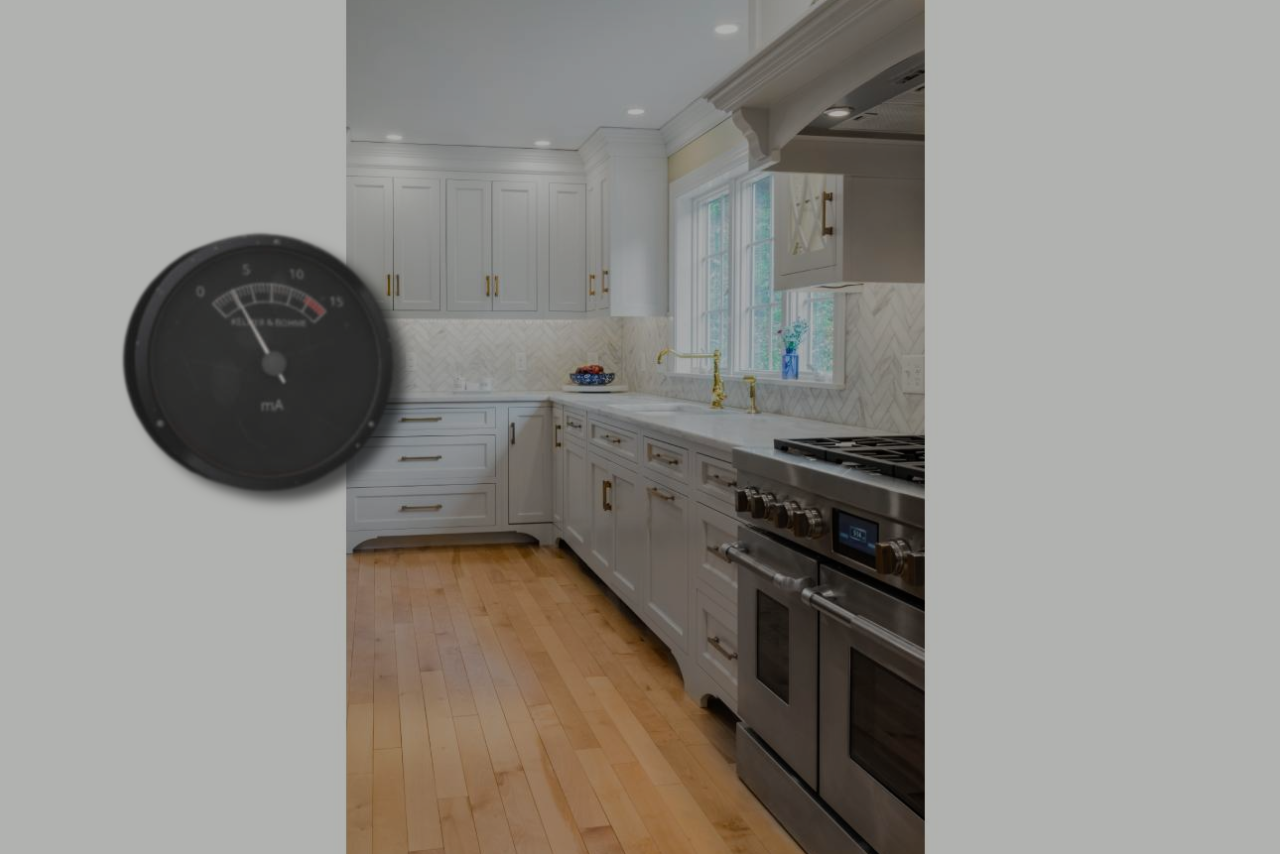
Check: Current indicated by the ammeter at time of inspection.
2.5 mA
